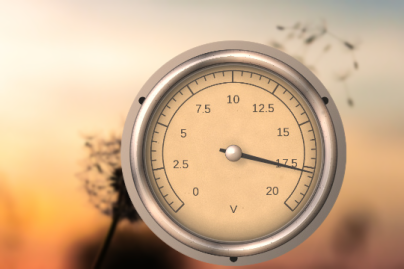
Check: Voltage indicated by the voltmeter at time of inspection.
17.75 V
